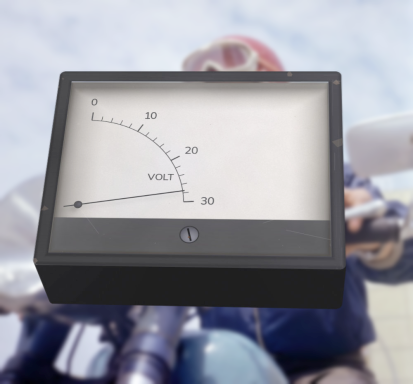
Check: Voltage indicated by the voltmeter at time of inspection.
28 V
